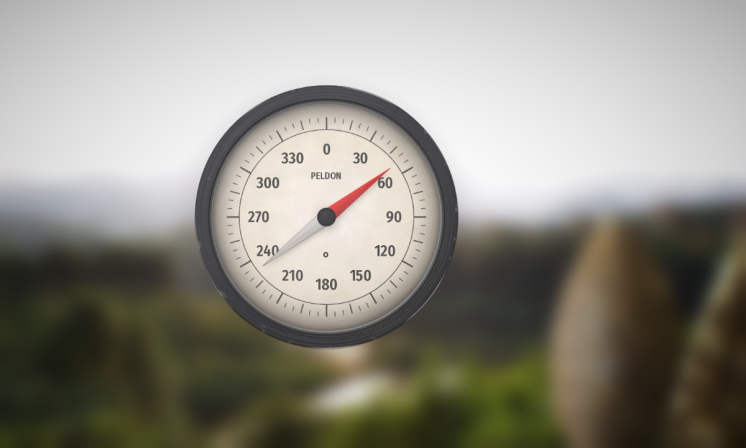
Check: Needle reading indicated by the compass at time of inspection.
52.5 °
